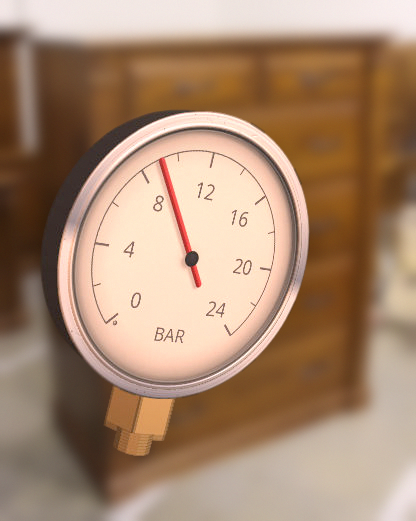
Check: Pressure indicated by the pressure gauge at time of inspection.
9 bar
